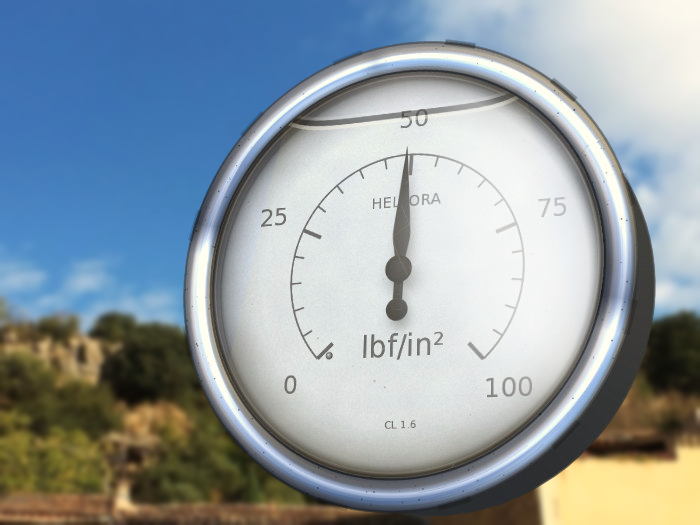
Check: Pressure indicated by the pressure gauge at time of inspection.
50 psi
